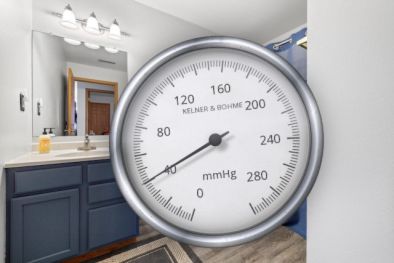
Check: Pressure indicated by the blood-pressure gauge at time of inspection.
40 mmHg
